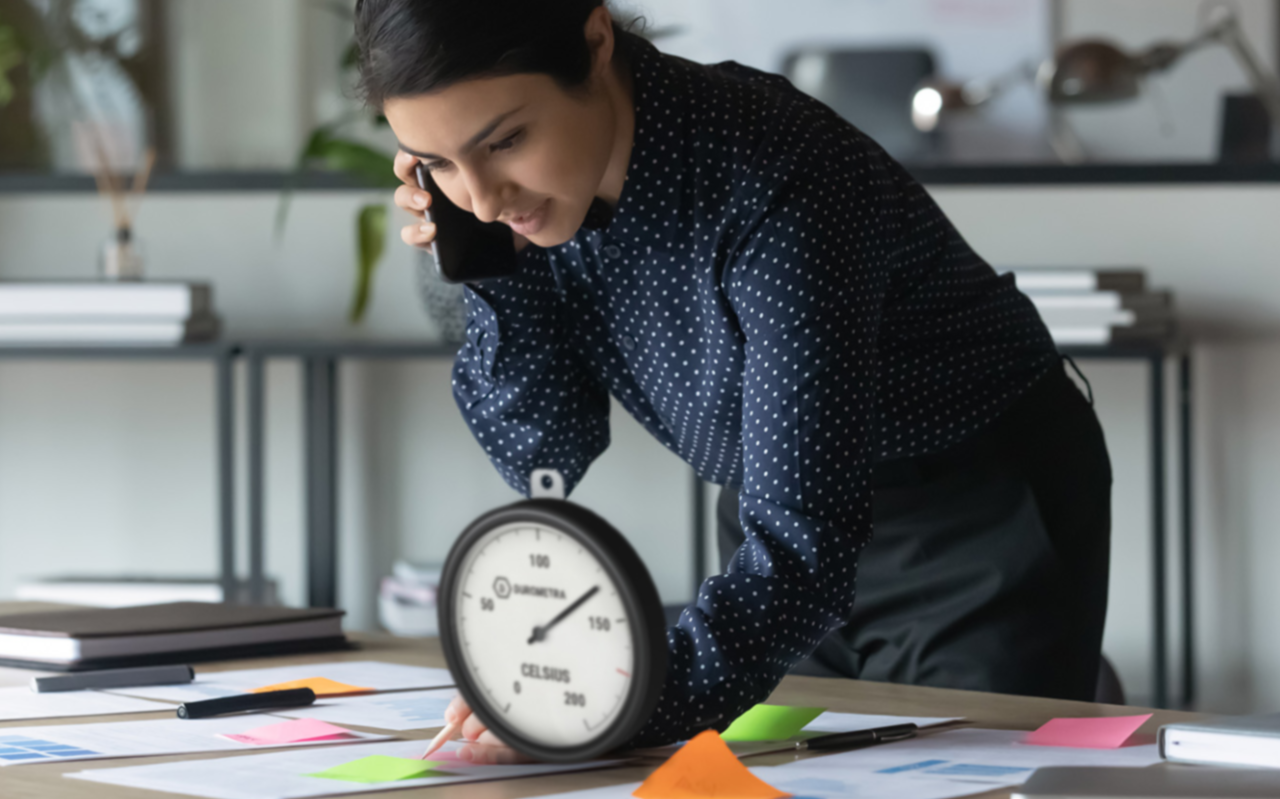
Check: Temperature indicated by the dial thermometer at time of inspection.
135 °C
